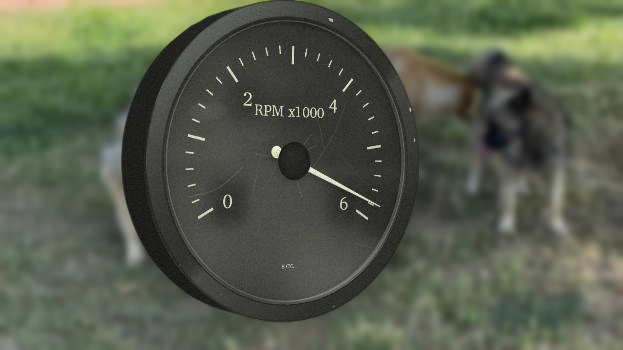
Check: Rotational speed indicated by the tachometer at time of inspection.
5800 rpm
